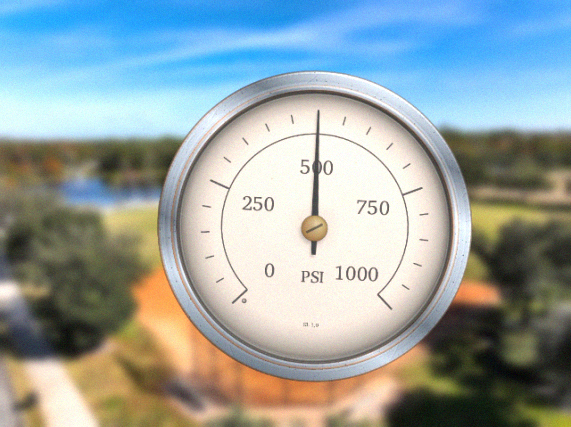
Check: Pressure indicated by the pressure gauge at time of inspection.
500 psi
